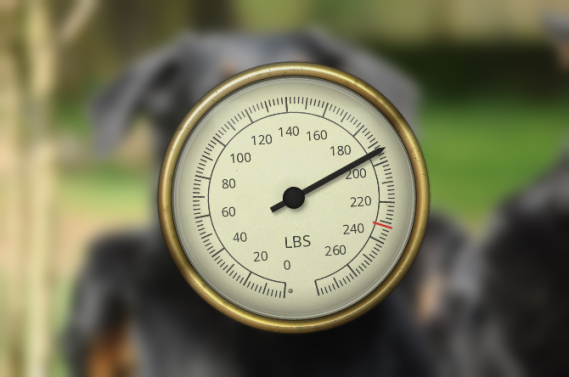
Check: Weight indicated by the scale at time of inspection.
194 lb
